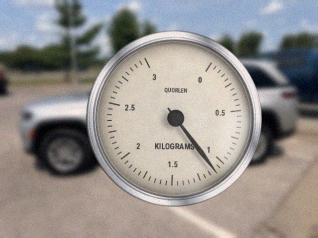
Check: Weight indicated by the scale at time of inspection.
1.1 kg
